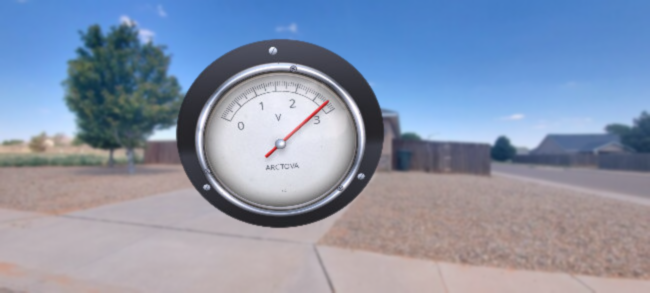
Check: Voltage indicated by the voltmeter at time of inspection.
2.75 V
